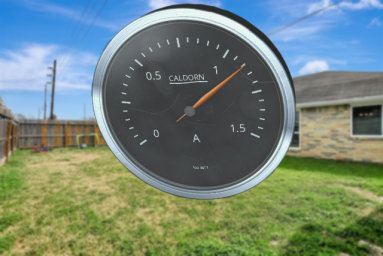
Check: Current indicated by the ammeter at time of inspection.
1.1 A
